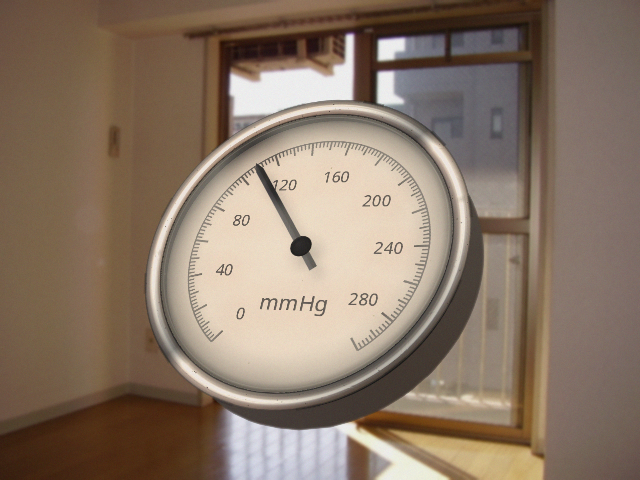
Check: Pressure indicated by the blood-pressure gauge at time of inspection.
110 mmHg
